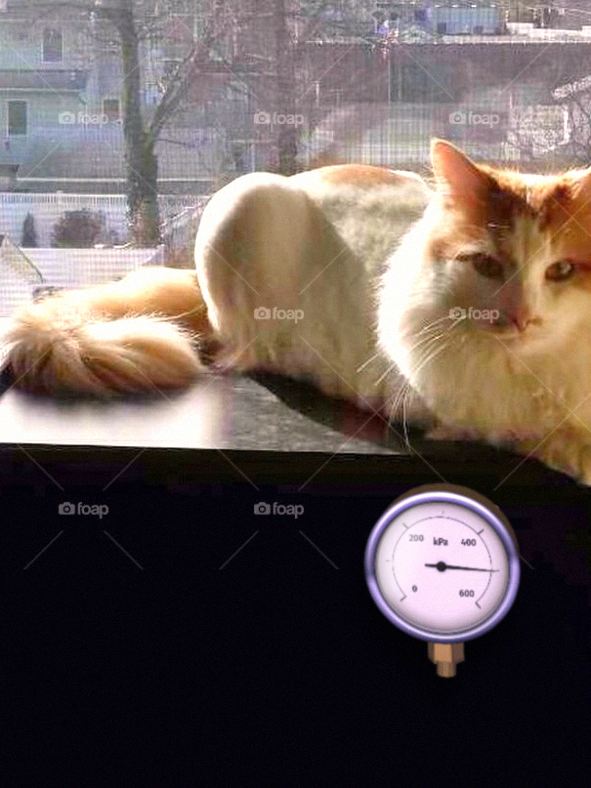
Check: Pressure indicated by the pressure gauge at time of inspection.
500 kPa
